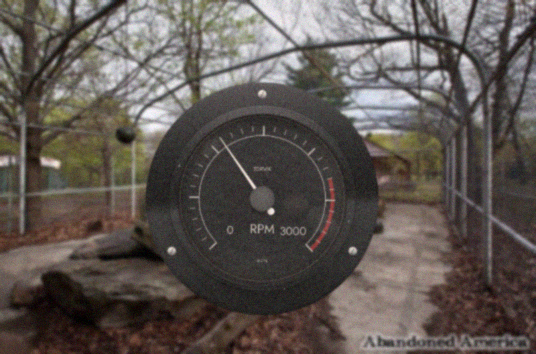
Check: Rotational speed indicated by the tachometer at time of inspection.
1100 rpm
